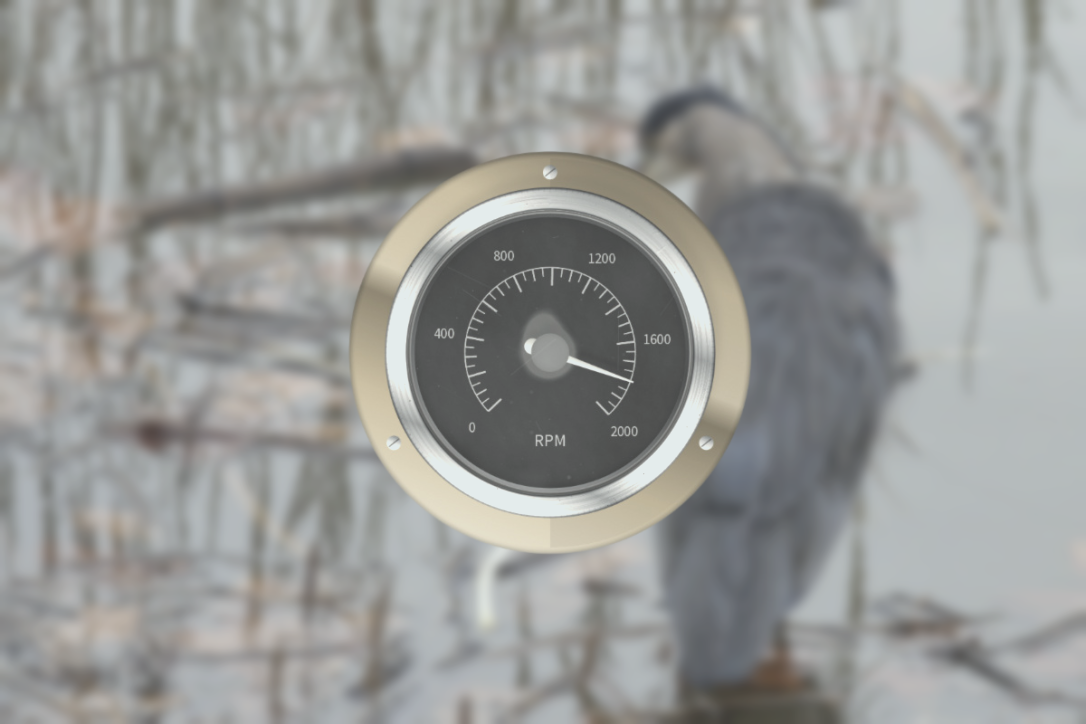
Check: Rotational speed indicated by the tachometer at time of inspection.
1800 rpm
